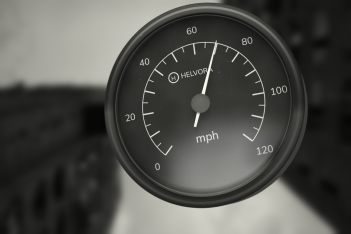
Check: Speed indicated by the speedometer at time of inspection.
70 mph
